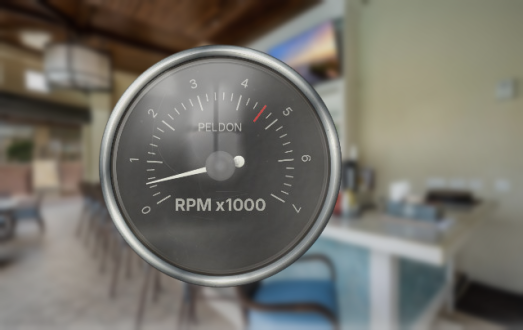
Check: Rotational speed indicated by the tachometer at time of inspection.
500 rpm
